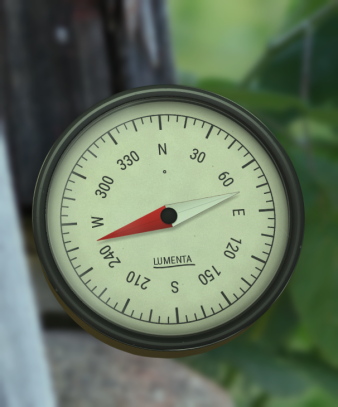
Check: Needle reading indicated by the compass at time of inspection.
255 °
